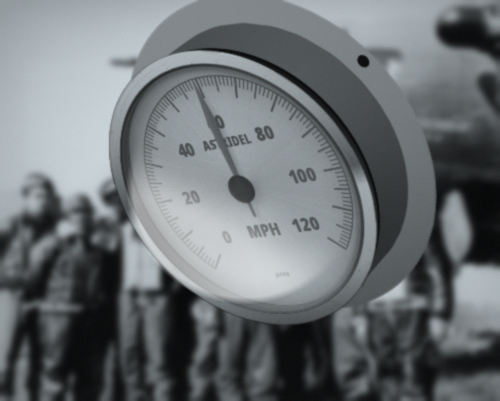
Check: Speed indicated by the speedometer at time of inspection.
60 mph
